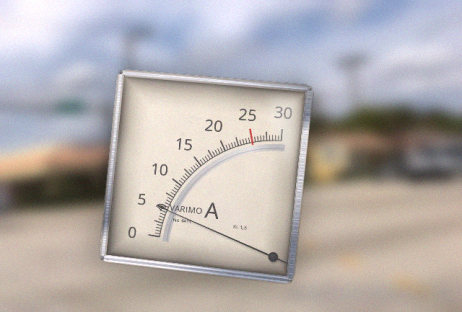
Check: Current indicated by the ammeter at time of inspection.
5 A
